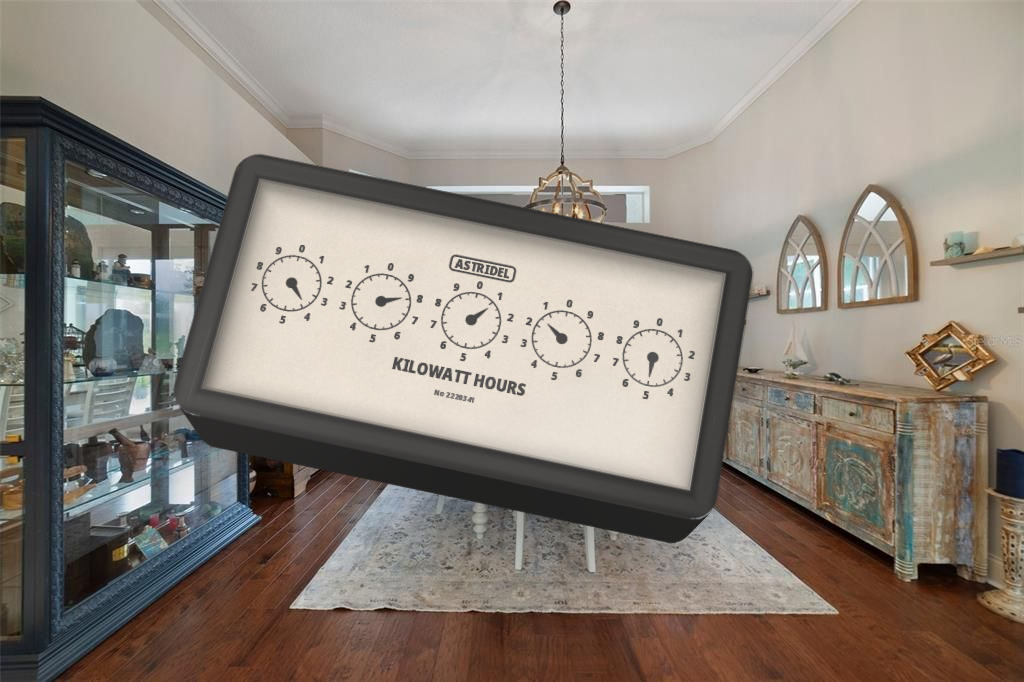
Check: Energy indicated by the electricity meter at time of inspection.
38115 kWh
